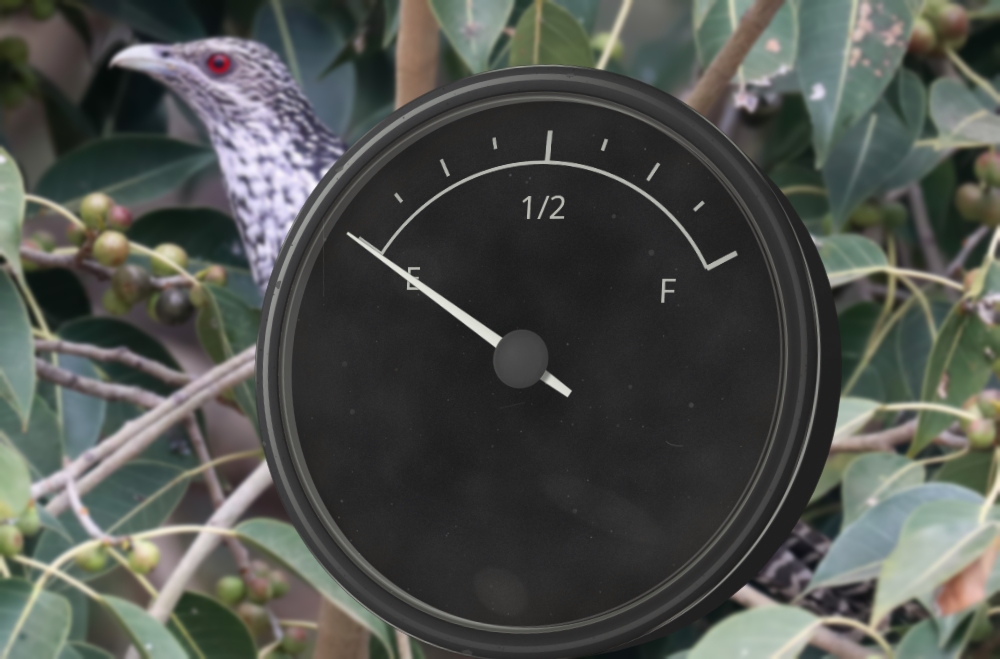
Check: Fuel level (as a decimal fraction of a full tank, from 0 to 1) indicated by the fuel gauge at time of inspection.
0
